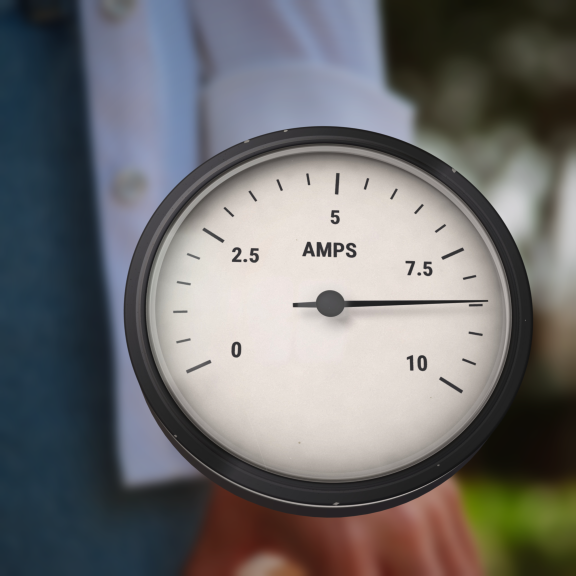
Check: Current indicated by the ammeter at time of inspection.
8.5 A
